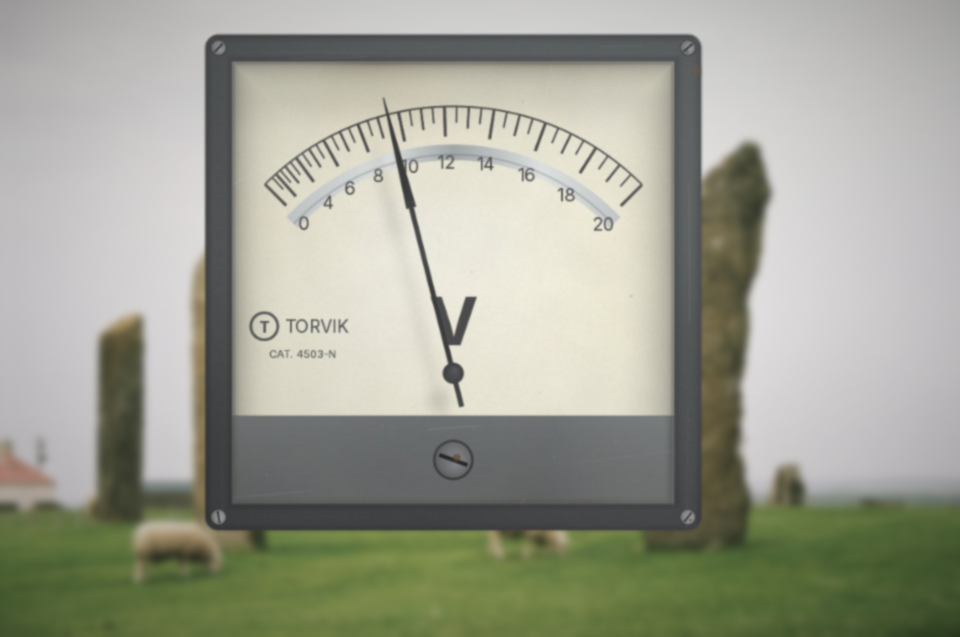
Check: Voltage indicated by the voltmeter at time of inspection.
9.5 V
